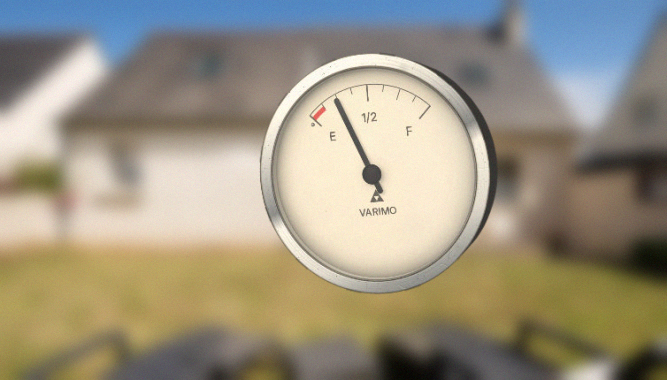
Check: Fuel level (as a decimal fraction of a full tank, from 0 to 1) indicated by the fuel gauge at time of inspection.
0.25
